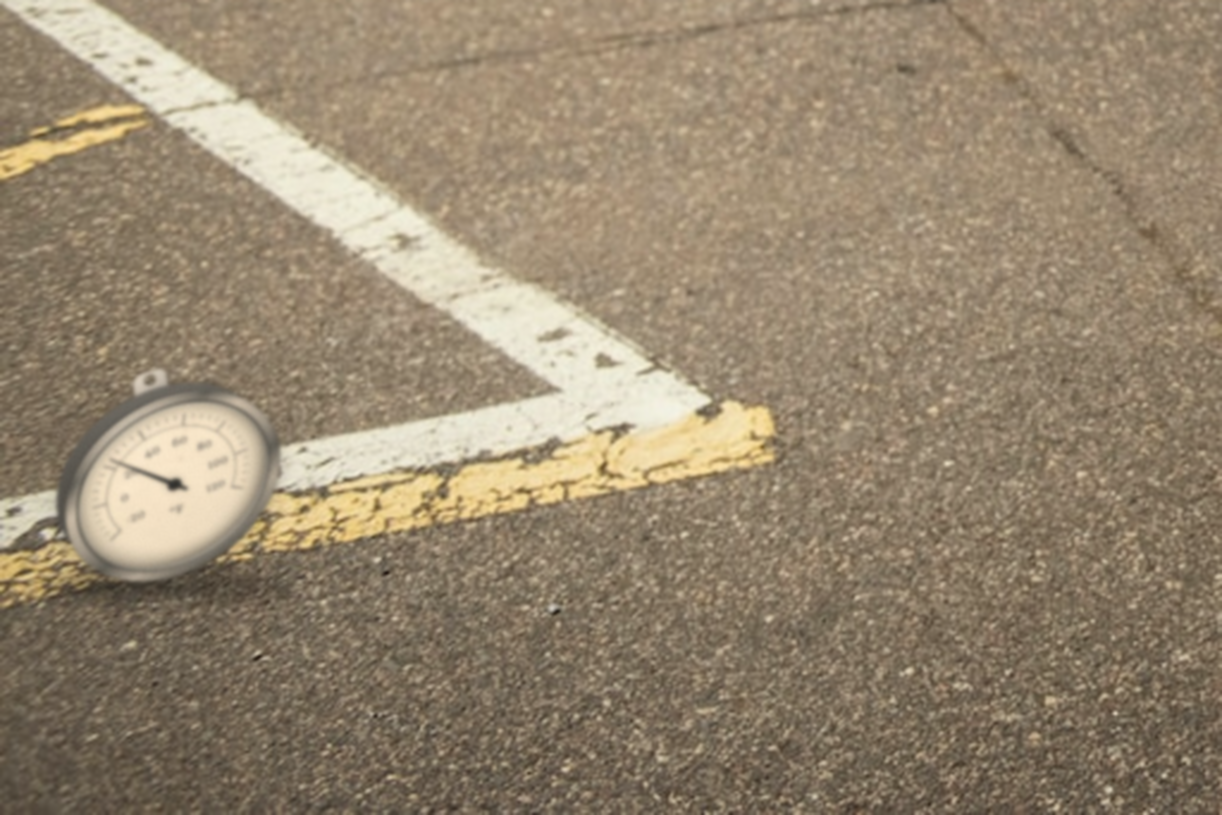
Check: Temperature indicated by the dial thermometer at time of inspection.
24 °F
